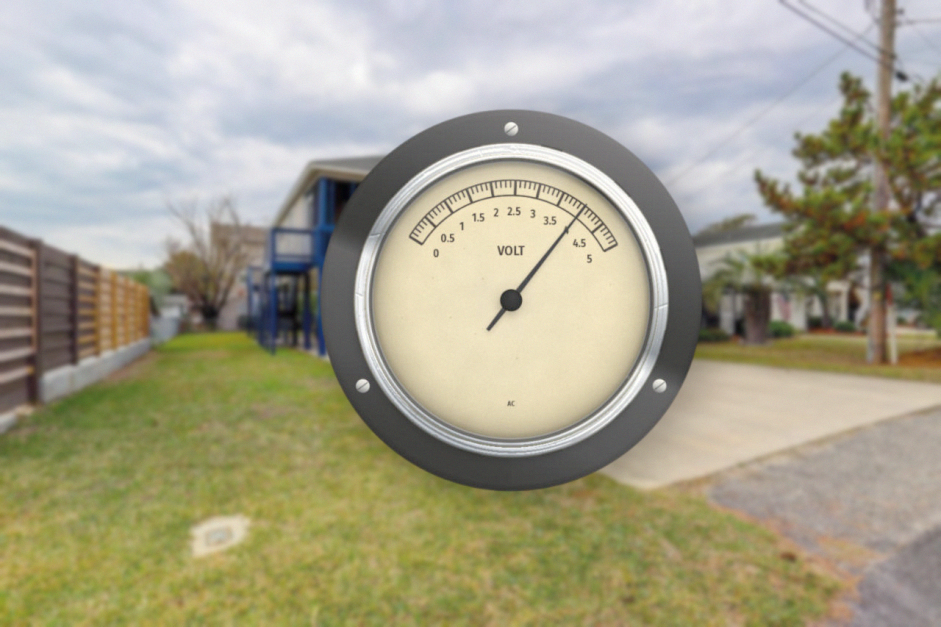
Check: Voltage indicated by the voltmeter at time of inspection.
4 V
